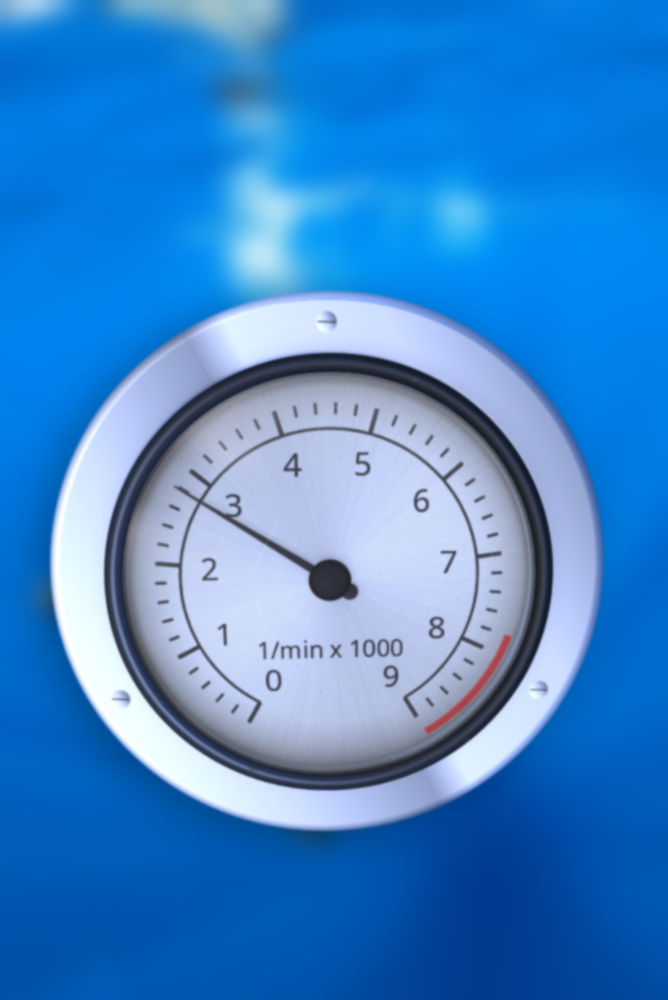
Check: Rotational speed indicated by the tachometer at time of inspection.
2800 rpm
